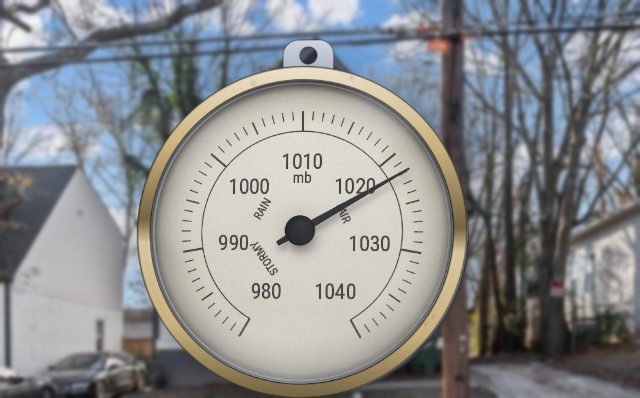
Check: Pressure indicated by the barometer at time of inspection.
1022 mbar
